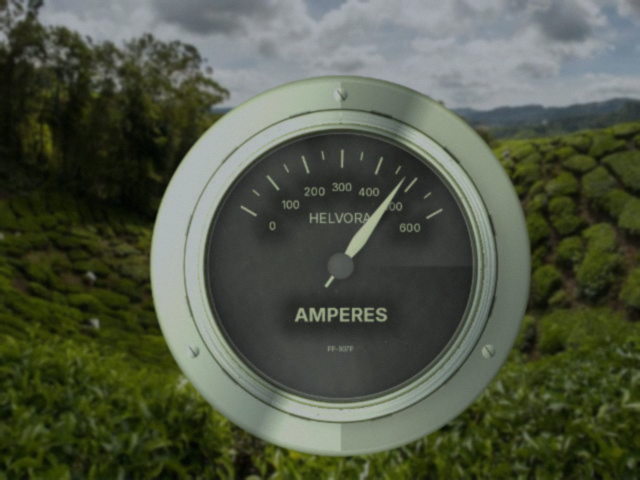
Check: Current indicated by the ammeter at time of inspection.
475 A
